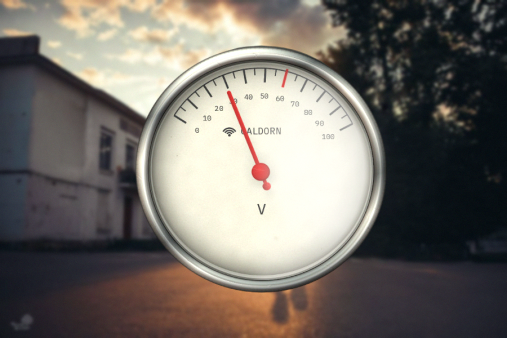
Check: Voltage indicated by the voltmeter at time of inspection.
30 V
